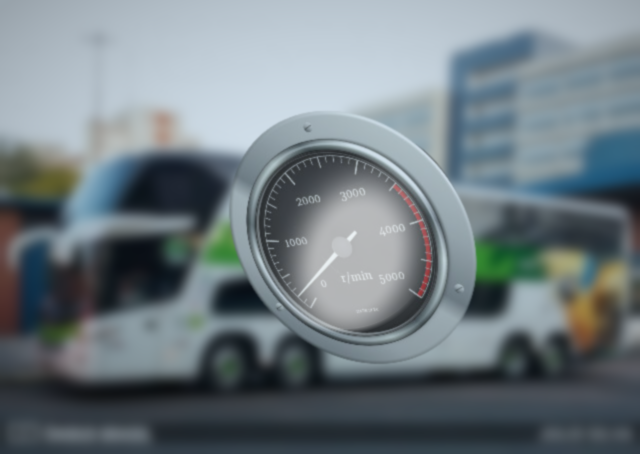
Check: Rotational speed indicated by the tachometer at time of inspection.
200 rpm
